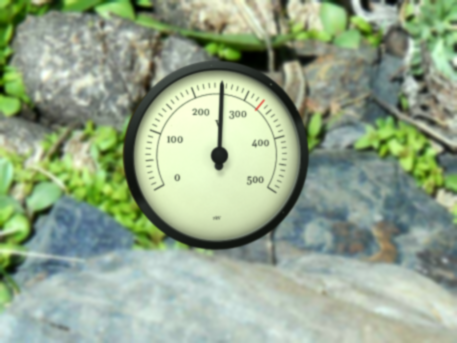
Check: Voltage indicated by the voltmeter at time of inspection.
250 V
